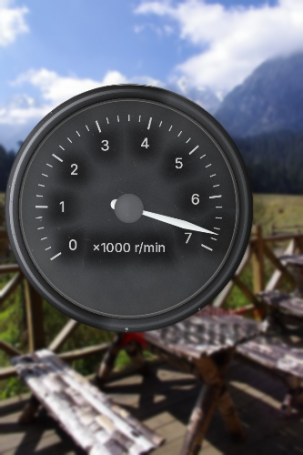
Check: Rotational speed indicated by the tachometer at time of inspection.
6700 rpm
